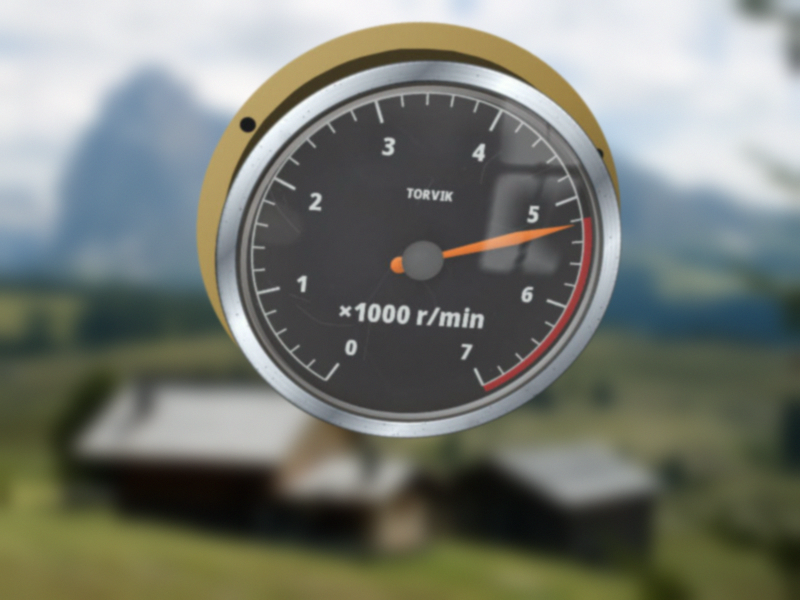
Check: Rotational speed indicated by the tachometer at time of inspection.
5200 rpm
